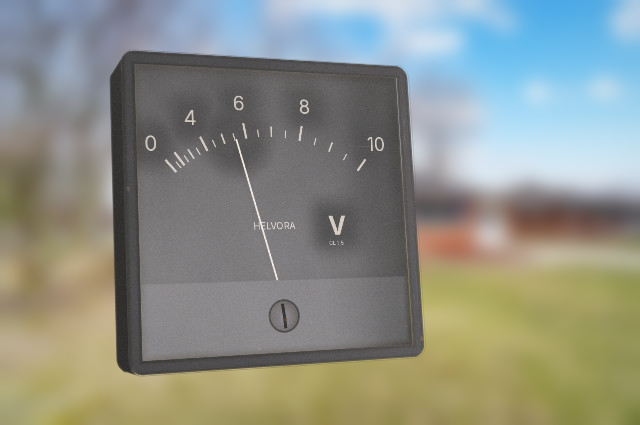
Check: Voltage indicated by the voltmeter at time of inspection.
5.5 V
